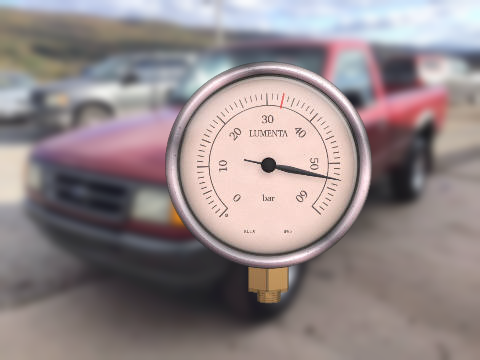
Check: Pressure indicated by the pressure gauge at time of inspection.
53 bar
